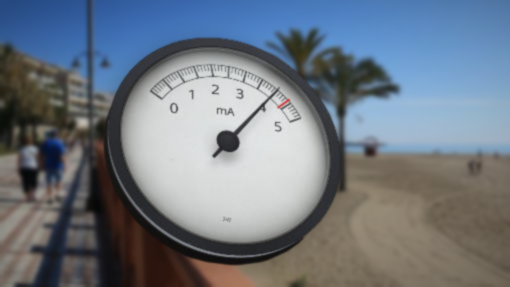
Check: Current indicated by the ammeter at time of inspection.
4 mA
